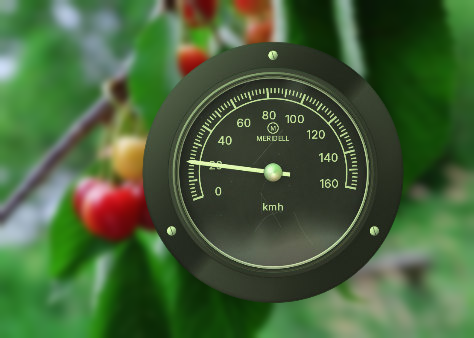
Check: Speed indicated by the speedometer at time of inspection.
20 km/h
